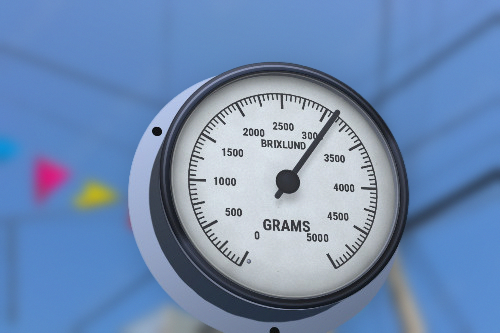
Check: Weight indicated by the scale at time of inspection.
3100 g
